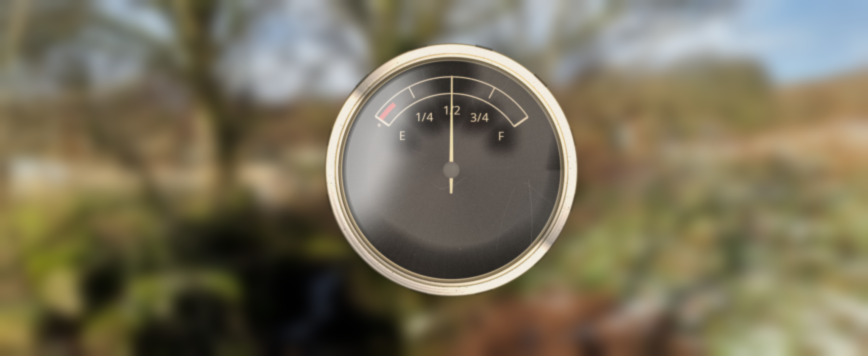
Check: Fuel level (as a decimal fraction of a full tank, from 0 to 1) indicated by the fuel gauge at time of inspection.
0.5
